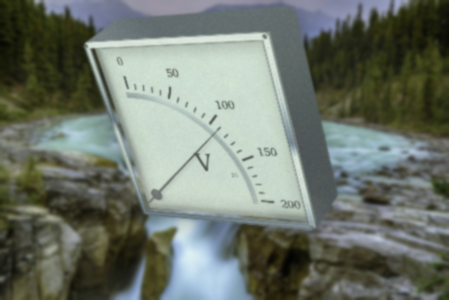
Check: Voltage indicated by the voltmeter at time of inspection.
110 V
